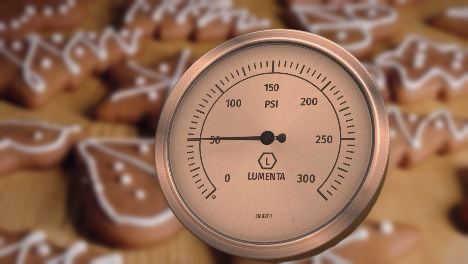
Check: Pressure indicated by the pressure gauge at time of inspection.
50 psi
